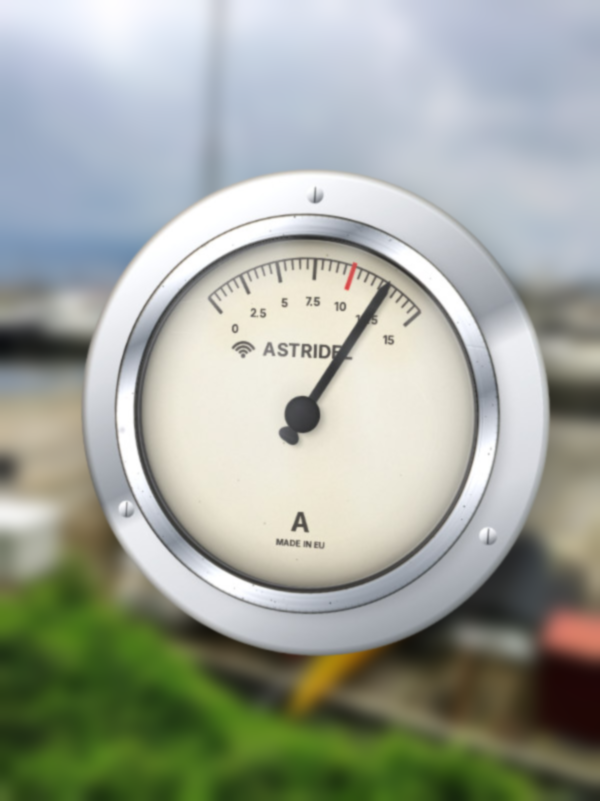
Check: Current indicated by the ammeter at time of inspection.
12.5 A
